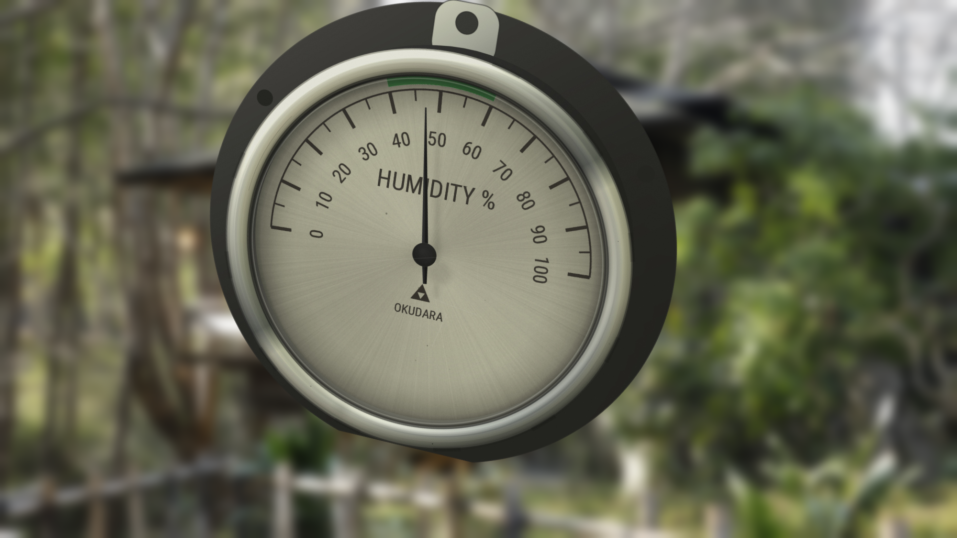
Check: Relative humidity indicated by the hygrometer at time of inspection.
47.5 %
